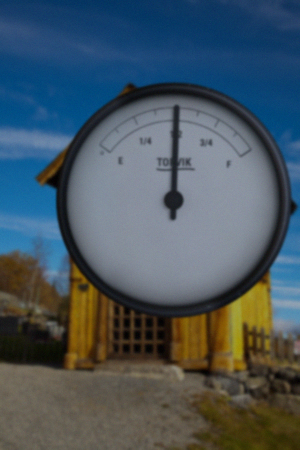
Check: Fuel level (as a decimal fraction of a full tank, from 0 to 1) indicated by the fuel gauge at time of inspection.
0.5
